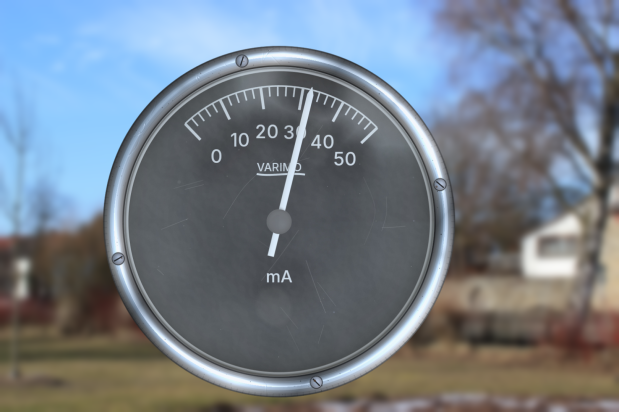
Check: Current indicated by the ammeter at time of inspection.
32 mA
